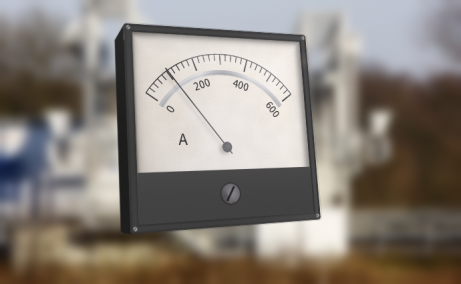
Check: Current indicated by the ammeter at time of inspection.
100 A
